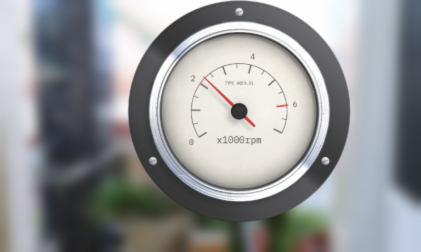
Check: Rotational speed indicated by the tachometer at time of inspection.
2250 rpm
